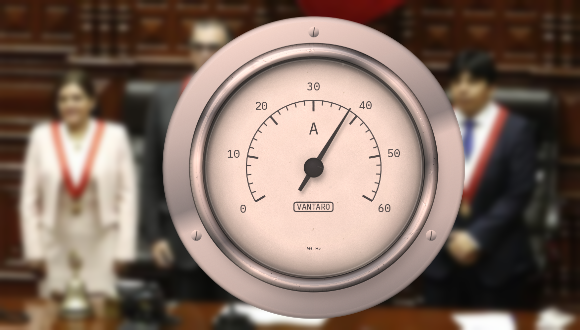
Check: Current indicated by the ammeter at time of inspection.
38 A
